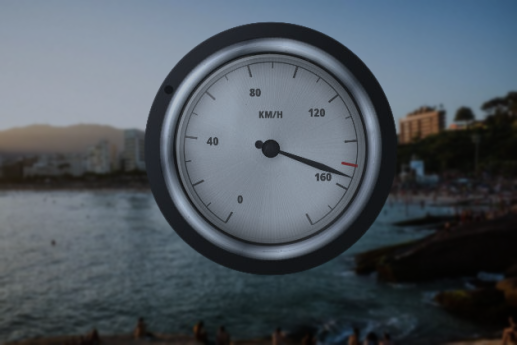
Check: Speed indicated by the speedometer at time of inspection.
155 km/h
